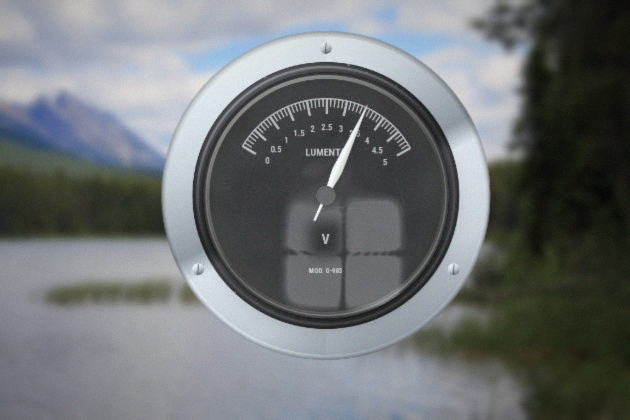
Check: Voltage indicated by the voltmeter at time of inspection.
3.5 V
